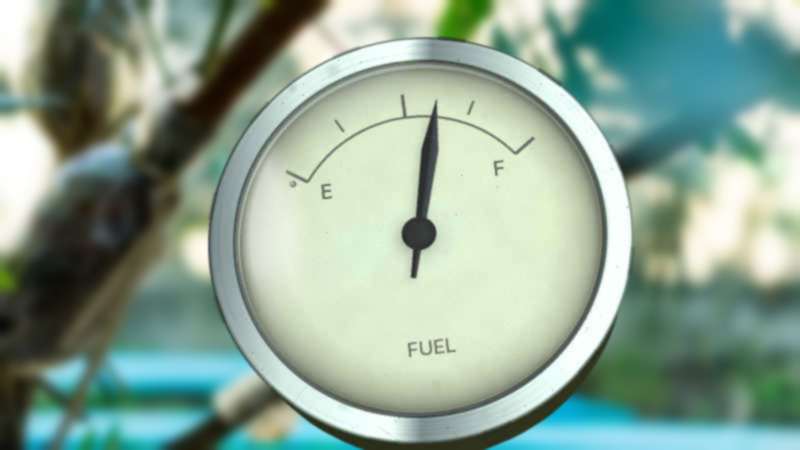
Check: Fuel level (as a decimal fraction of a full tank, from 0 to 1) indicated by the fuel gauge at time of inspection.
0.625
